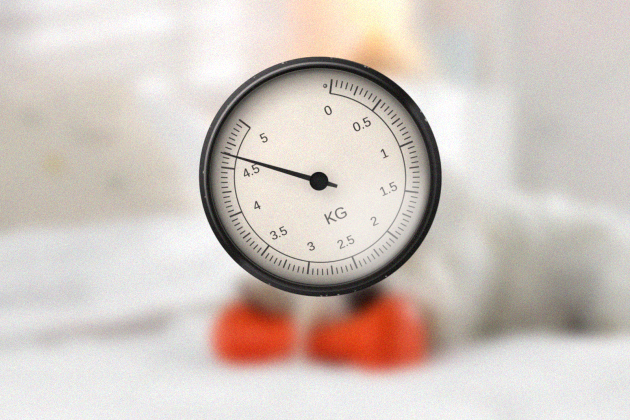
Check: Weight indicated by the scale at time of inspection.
4.65 kg
